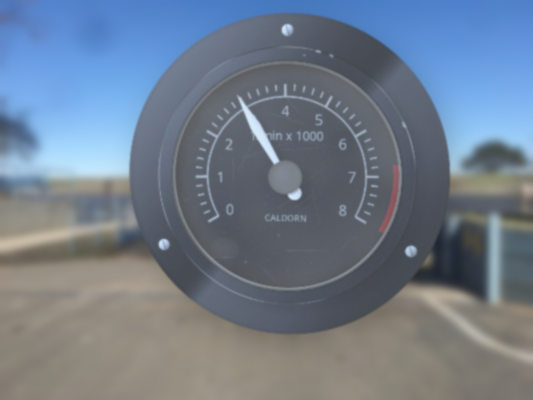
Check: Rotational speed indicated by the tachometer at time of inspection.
3000 rpm
